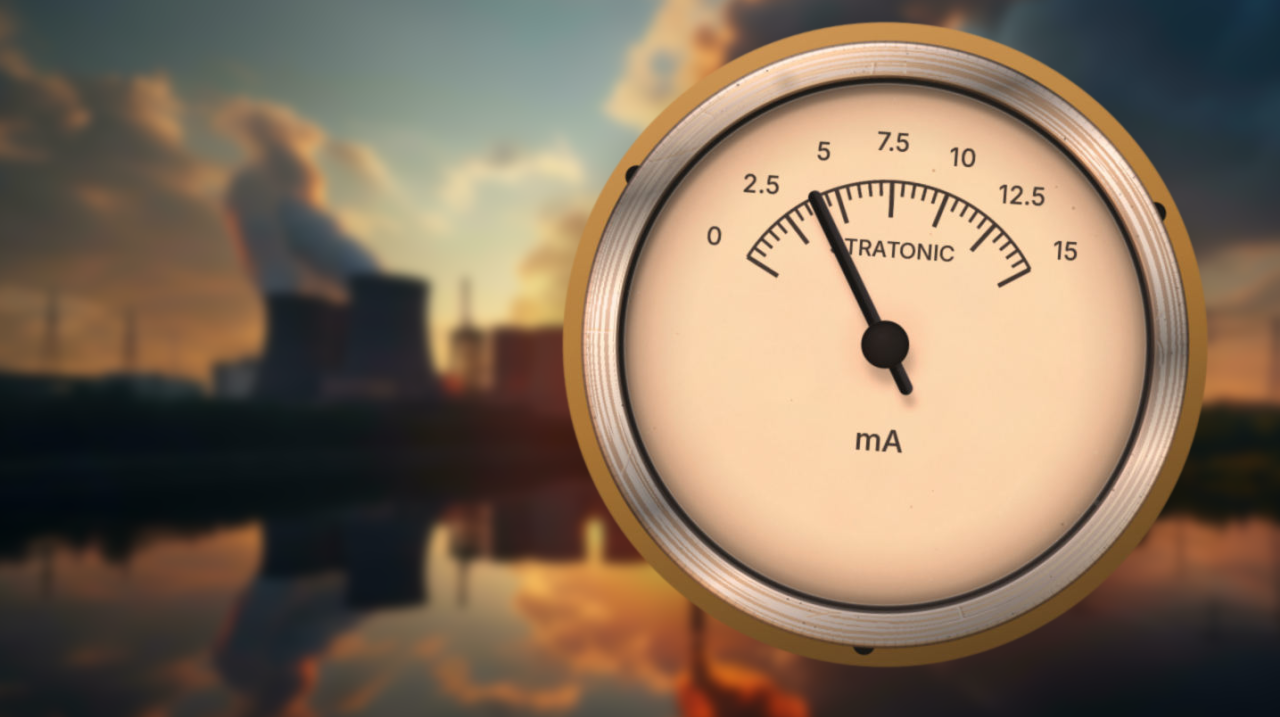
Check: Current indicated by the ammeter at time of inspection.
4 mA
